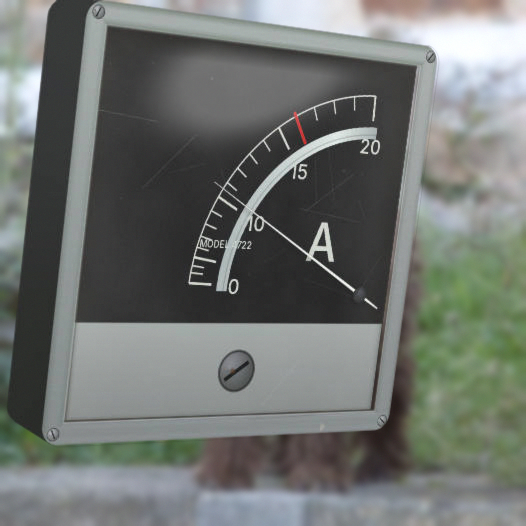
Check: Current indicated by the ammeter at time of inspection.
10.5 A
